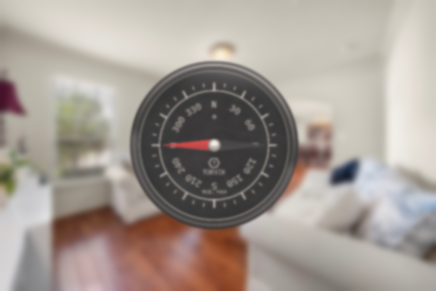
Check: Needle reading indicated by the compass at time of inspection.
270 °
